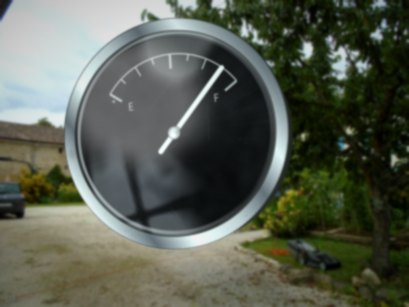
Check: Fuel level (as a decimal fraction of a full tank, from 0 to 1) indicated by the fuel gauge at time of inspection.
0.875
